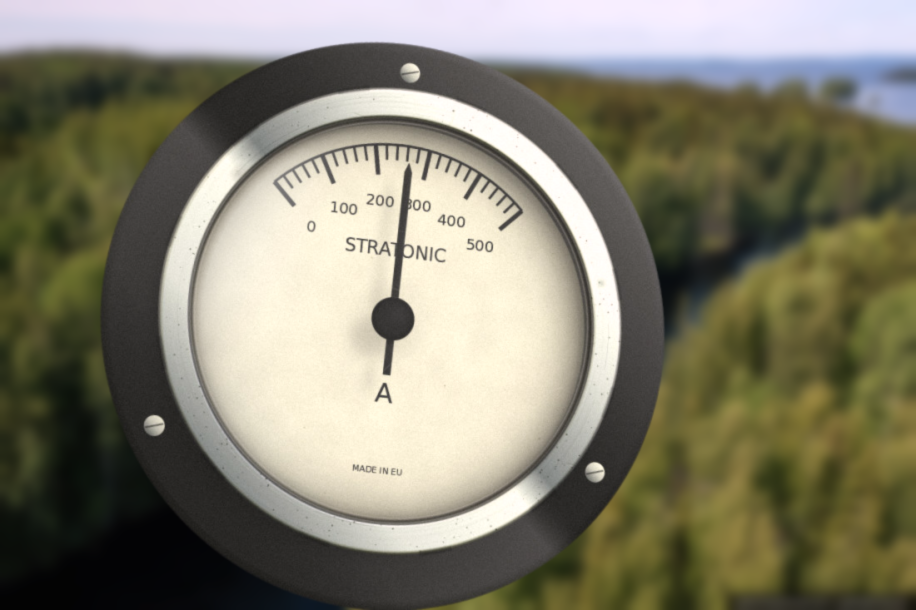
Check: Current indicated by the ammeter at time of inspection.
260 A
